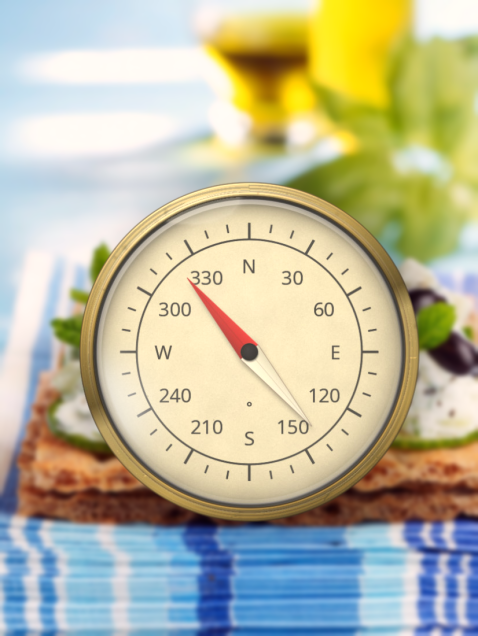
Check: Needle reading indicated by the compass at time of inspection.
320 °
